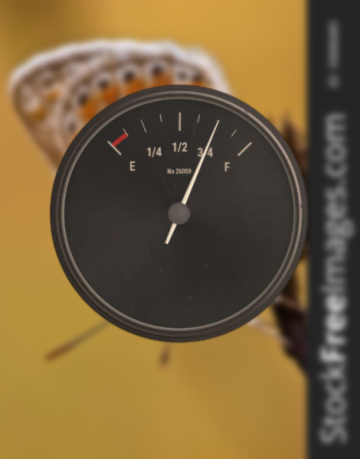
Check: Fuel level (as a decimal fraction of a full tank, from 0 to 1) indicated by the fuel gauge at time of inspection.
0.75
